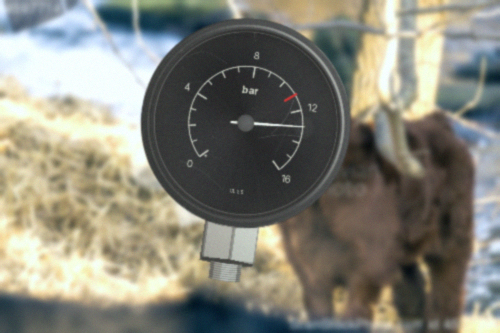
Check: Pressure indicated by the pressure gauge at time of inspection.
13 bar
